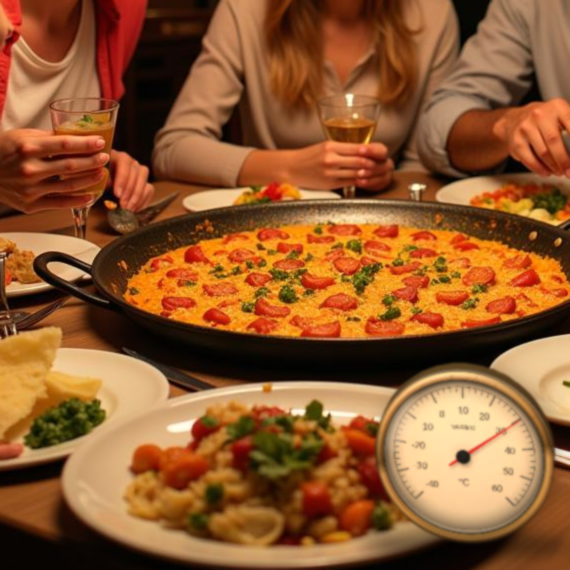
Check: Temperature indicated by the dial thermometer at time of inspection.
30 °C
